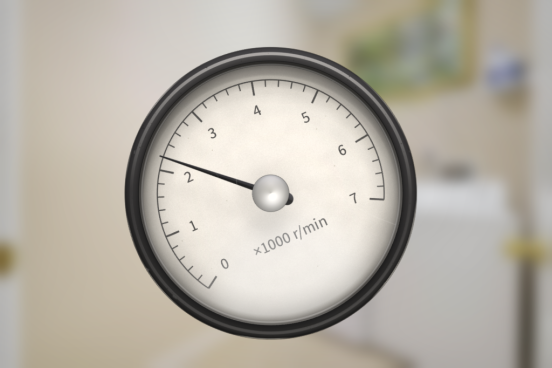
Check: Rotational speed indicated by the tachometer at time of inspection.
2200 rpm
